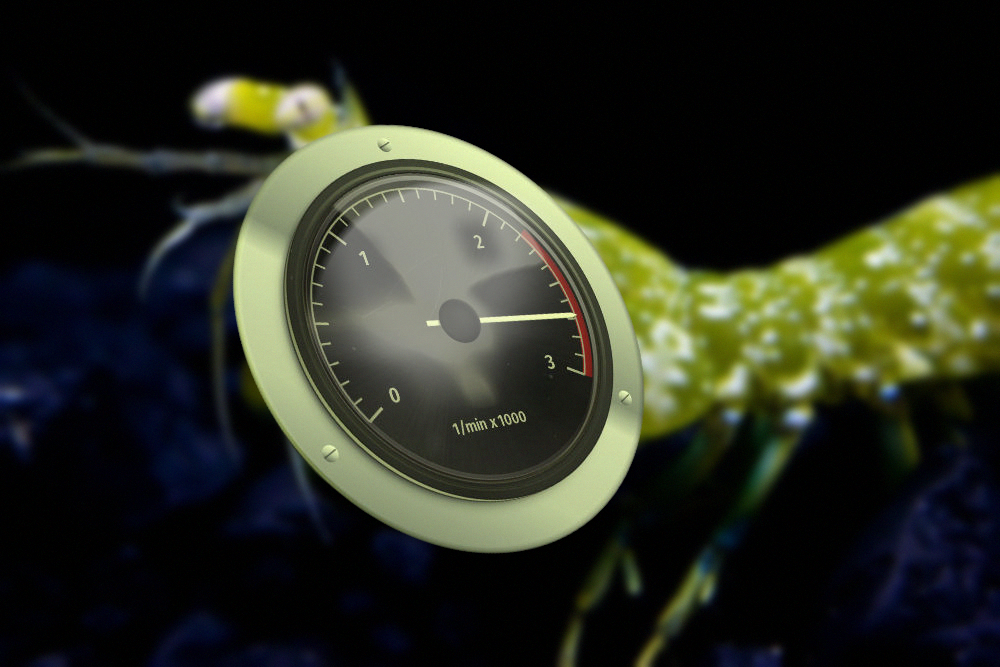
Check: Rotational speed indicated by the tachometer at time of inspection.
2700 rpm
